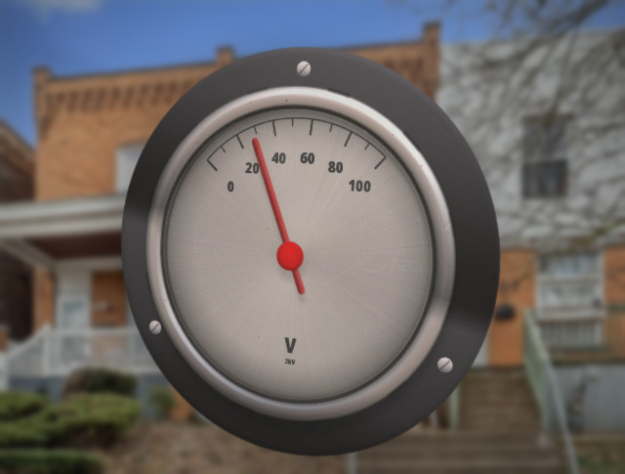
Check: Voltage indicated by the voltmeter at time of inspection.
30 V
